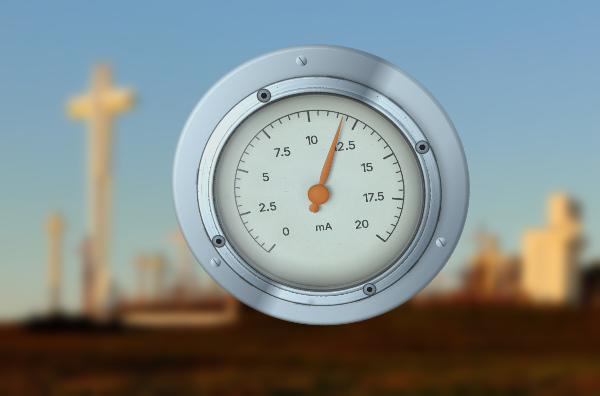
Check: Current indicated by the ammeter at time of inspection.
11.75 mA
